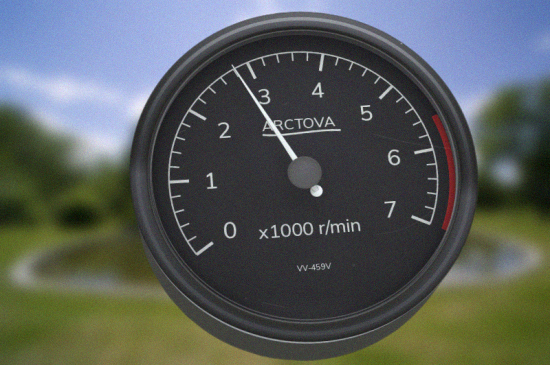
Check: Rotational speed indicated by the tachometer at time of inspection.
2800 rpm
